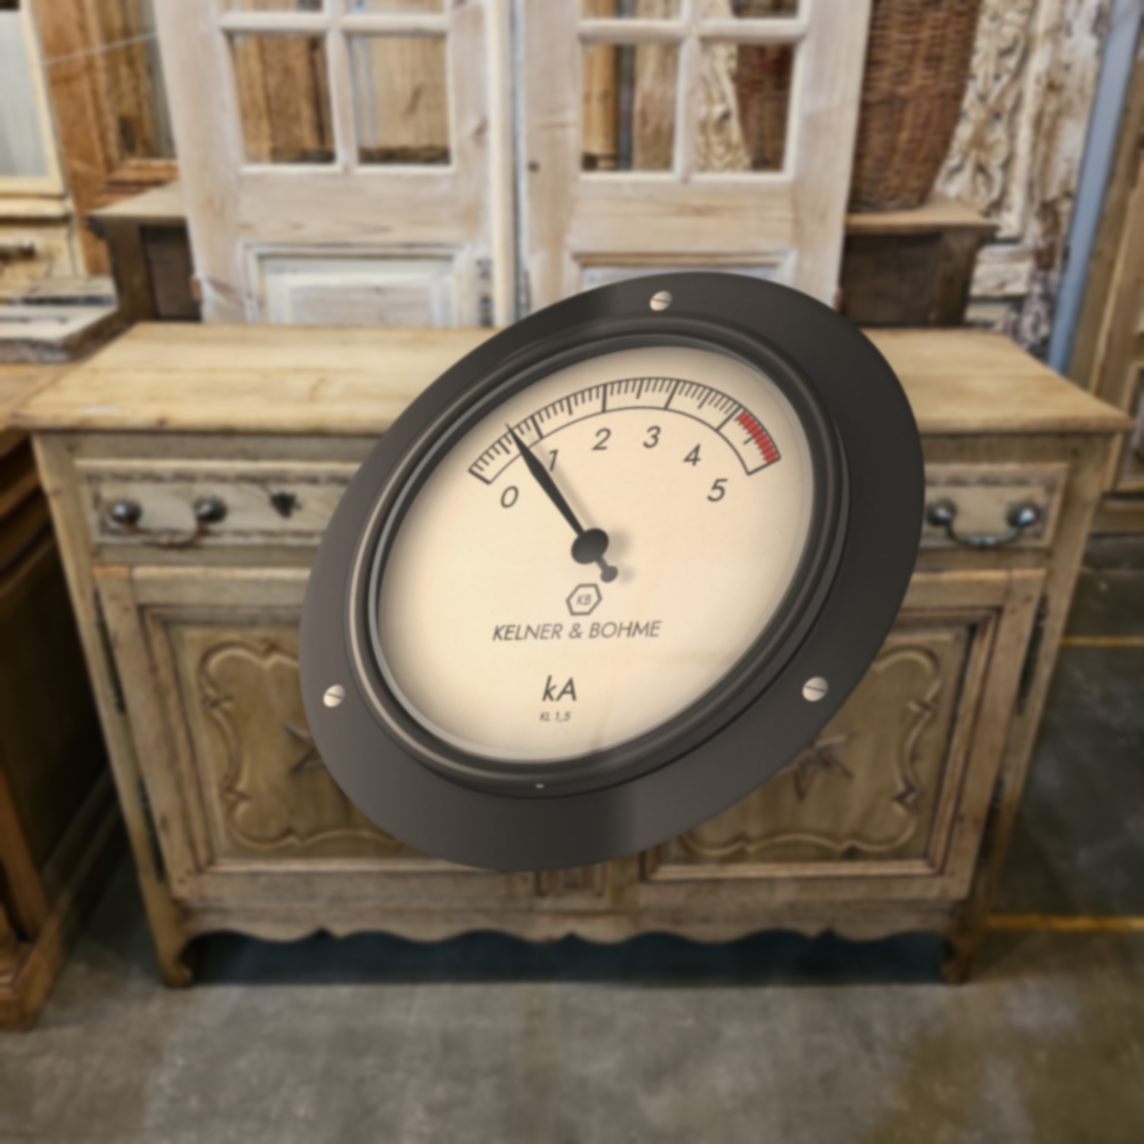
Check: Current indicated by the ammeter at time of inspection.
0.7 kA
